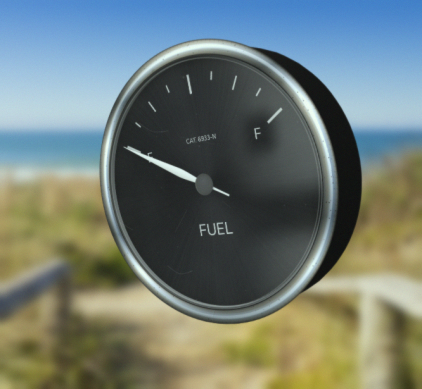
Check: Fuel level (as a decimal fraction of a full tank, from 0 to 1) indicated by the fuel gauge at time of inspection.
0
